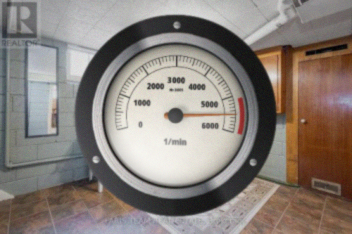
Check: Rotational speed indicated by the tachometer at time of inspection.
5500 rpm
